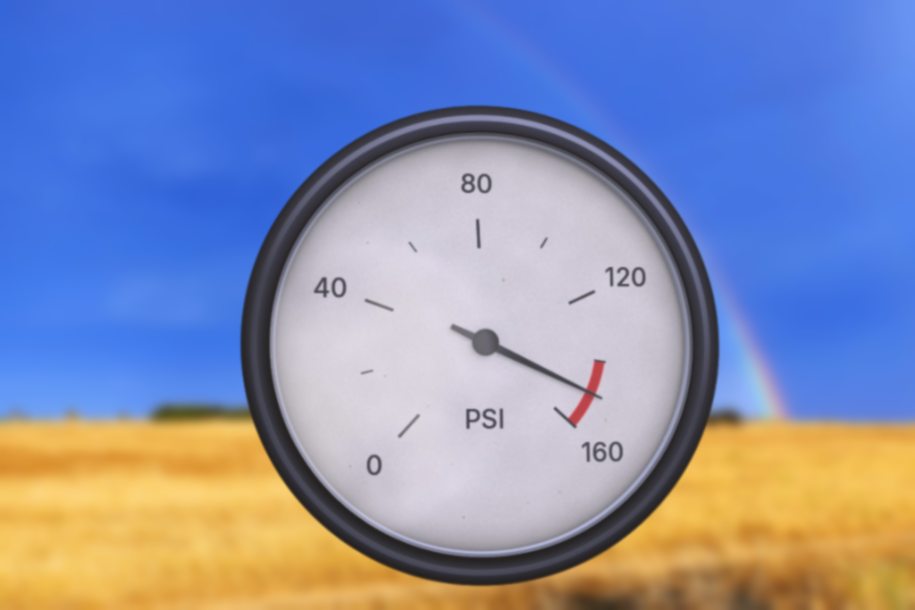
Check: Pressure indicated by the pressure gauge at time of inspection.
150 psi
